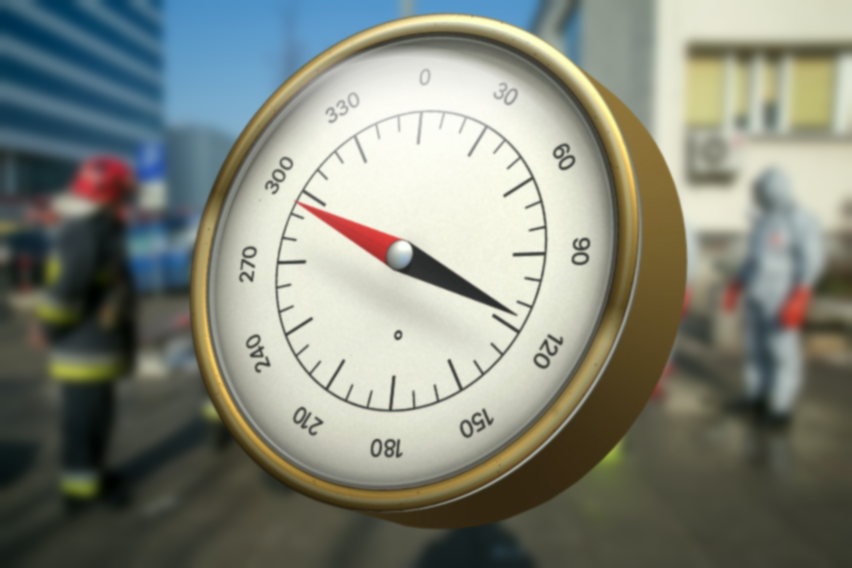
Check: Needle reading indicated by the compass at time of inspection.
295 °
